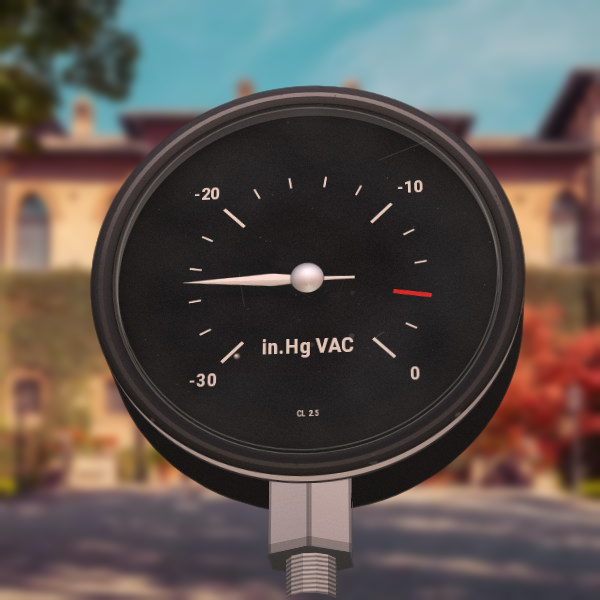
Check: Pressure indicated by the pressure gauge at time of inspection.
-25 inHg
